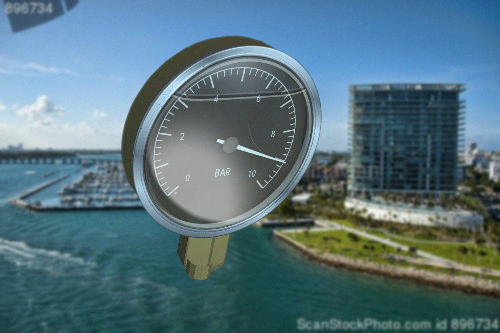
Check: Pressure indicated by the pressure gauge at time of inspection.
9 bar
